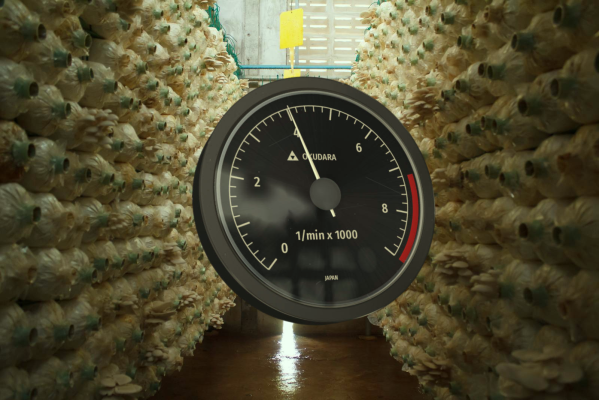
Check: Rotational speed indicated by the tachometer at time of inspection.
4000 rpm
